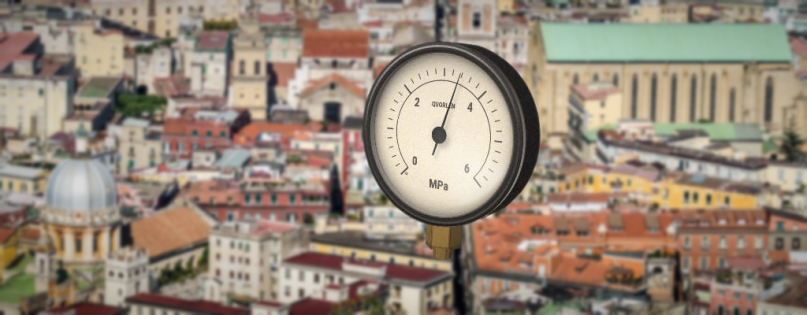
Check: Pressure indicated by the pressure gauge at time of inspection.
3.4 MPa
